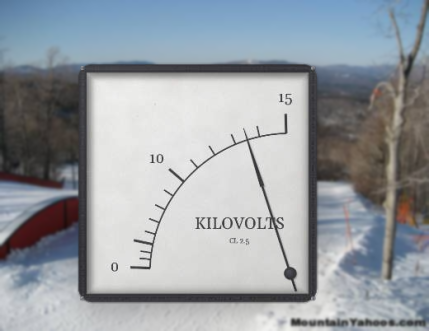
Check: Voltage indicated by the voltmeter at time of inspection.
13.5 kV
